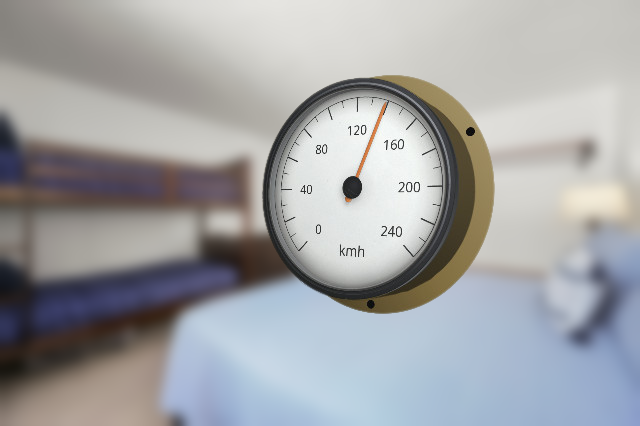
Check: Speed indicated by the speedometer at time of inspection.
140 km/h
